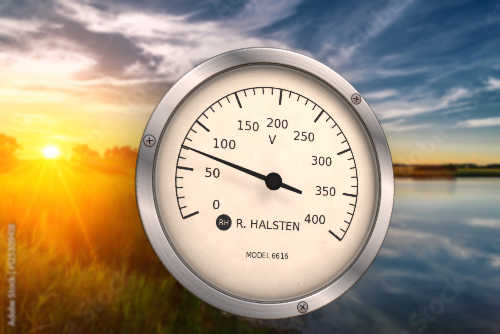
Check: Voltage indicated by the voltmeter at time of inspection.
70 V
